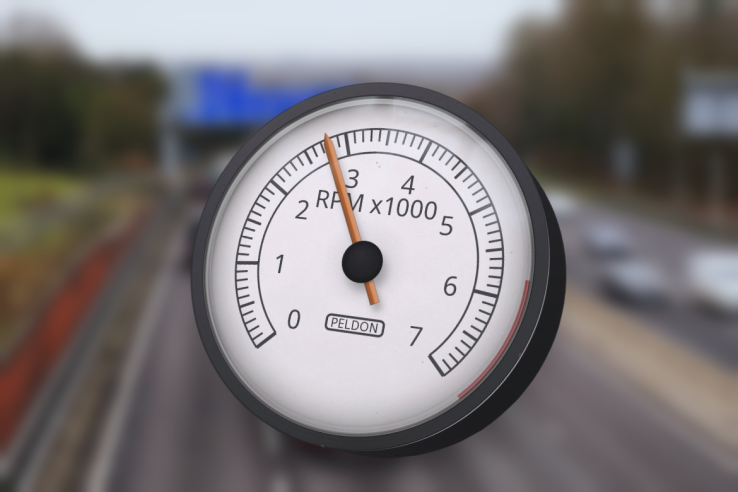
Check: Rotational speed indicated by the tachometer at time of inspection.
2800 rpm
